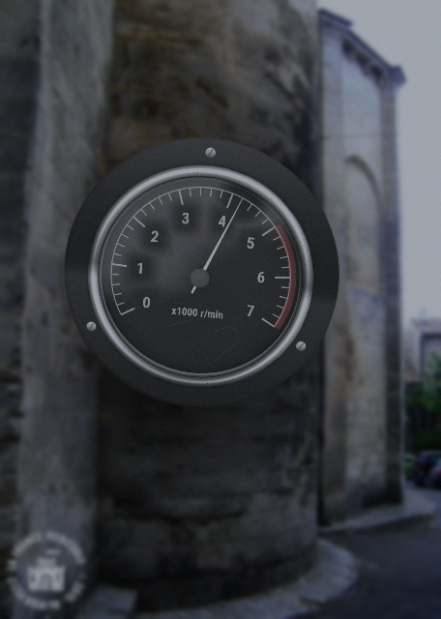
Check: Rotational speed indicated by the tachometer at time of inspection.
4200 rpm
